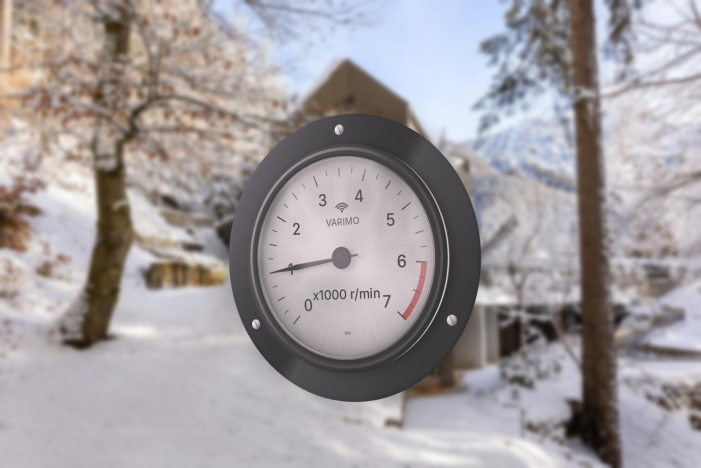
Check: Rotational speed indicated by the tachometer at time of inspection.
1000 rpm
